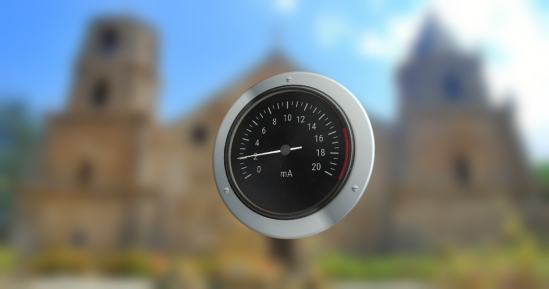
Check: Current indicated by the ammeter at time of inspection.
2 mA
